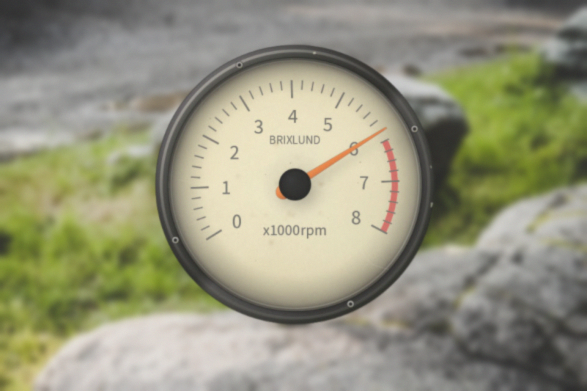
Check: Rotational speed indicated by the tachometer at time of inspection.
6000 rpm
